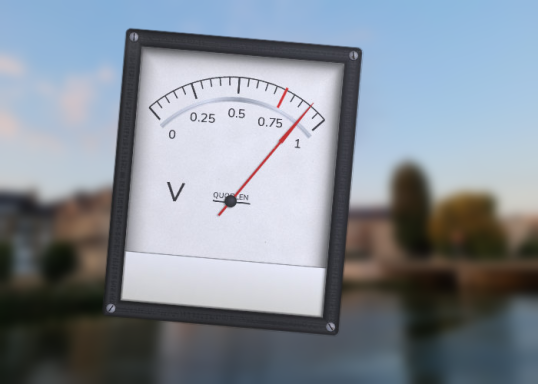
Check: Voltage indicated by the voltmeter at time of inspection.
0.9 V
